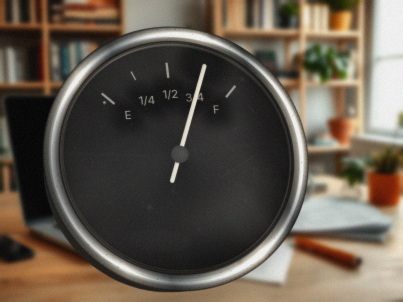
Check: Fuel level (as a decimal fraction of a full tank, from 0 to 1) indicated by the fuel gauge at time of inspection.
0.75
